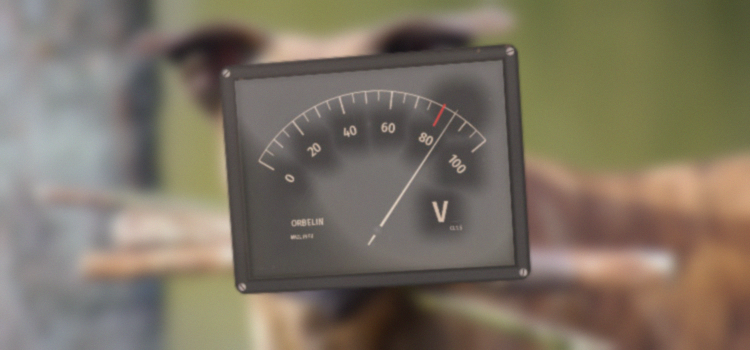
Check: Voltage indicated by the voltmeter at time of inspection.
85 V
